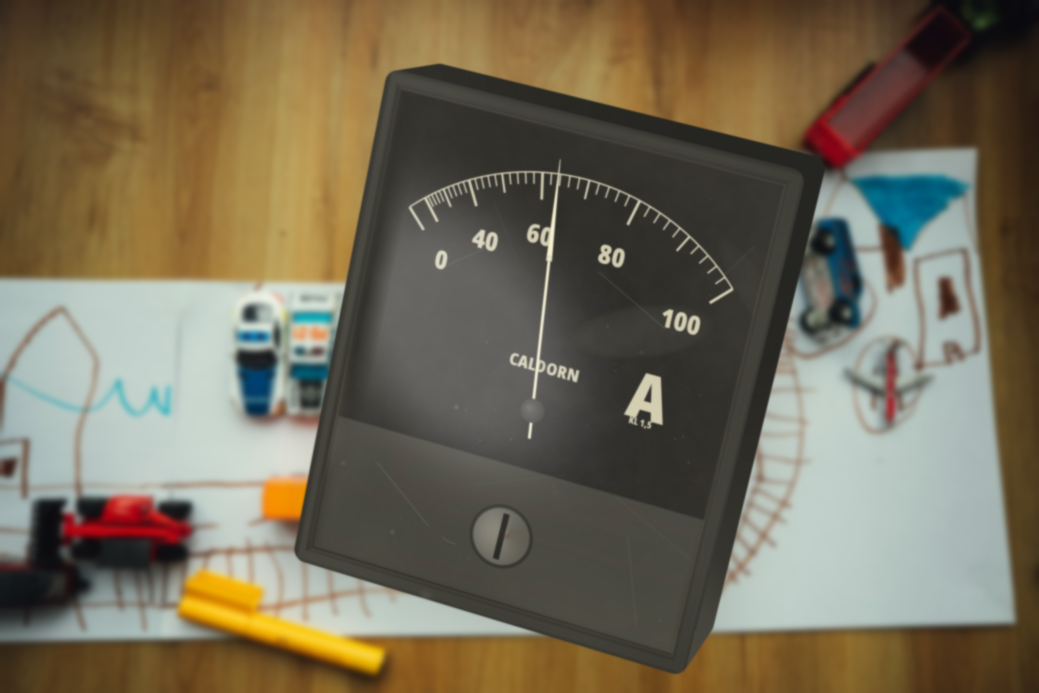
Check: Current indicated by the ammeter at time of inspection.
64 A
